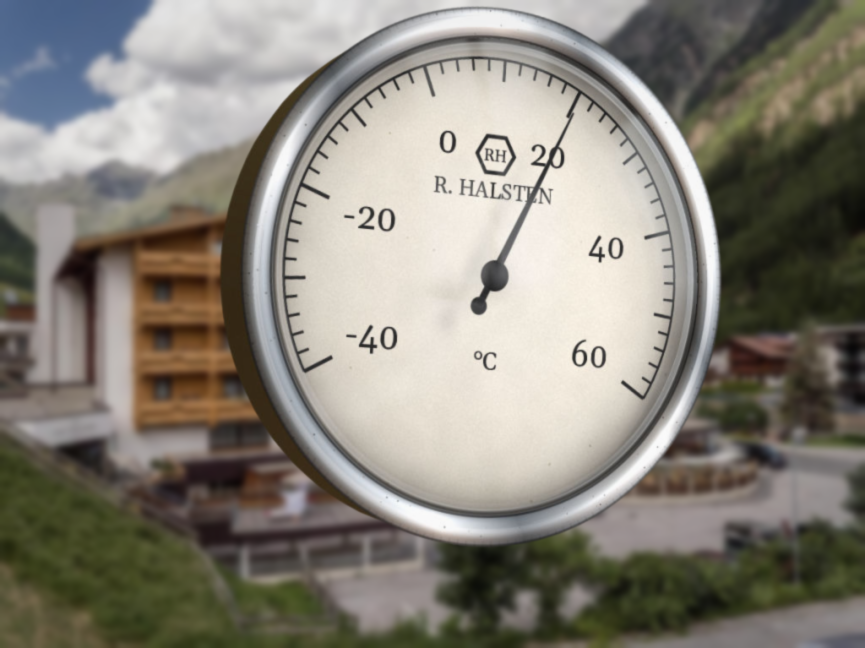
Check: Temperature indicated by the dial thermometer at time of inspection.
20 °C
